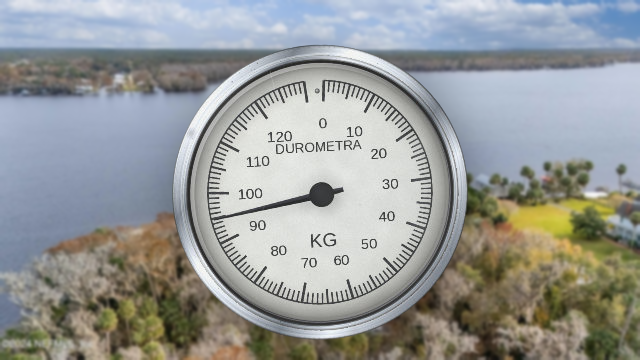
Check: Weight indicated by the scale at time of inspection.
95 kg
